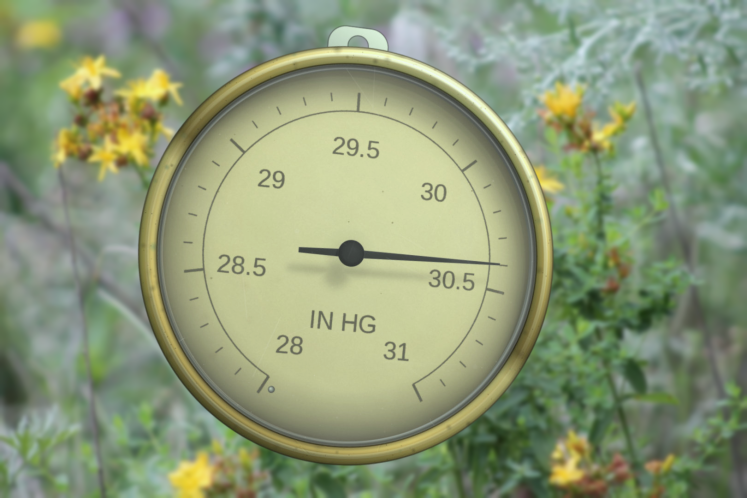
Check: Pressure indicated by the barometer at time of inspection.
30.4 inHg
